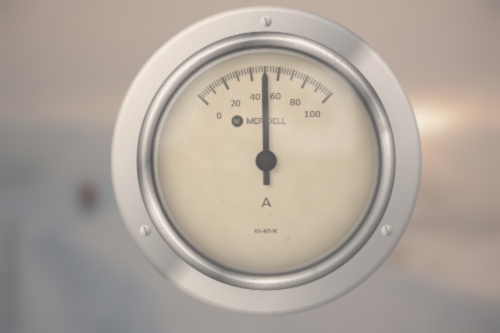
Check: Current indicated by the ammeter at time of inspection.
50 A
